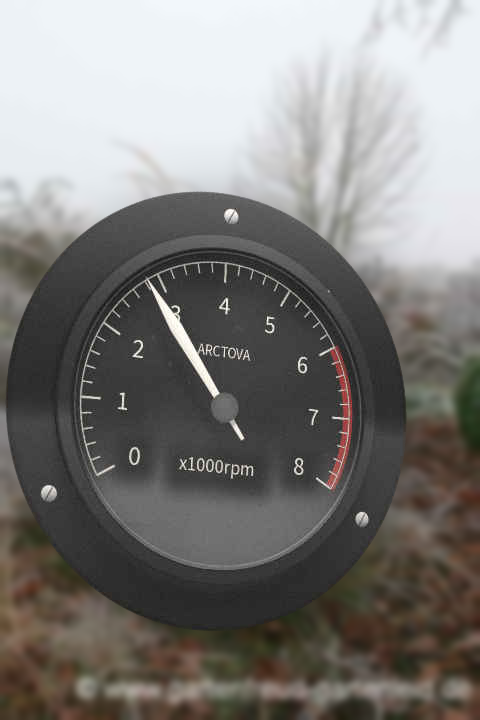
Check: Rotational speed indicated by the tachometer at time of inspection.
2800 rpm
